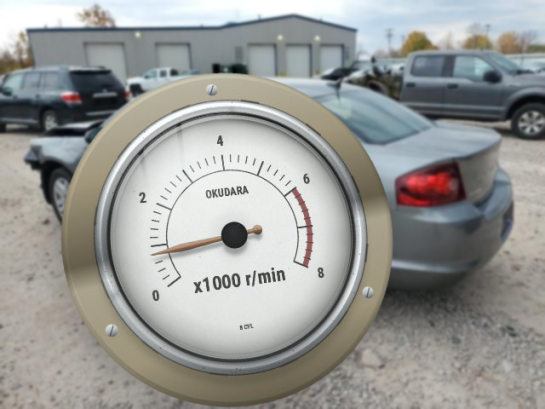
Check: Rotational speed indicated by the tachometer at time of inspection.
800 rpm
